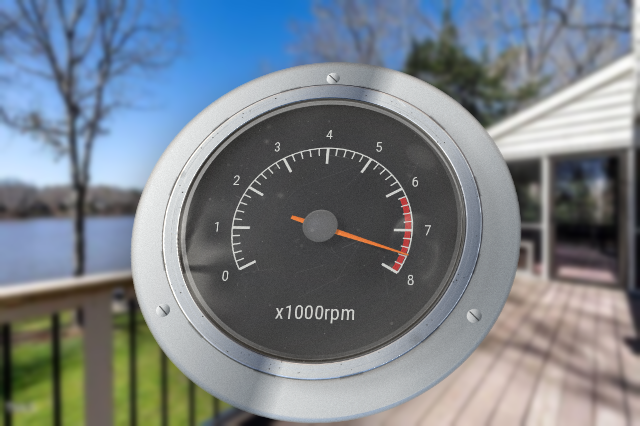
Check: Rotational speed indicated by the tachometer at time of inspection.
7600 rpm
